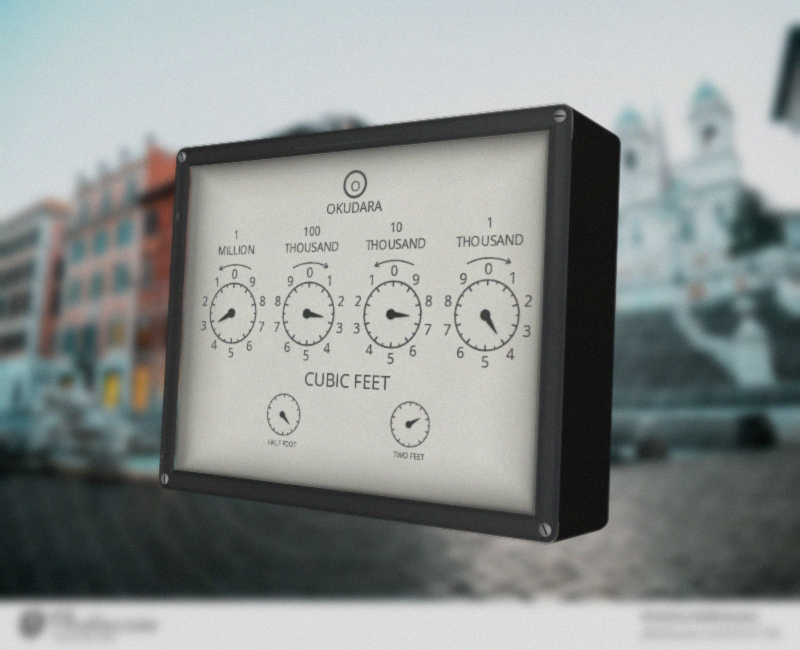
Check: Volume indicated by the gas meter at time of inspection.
327400 ft³
